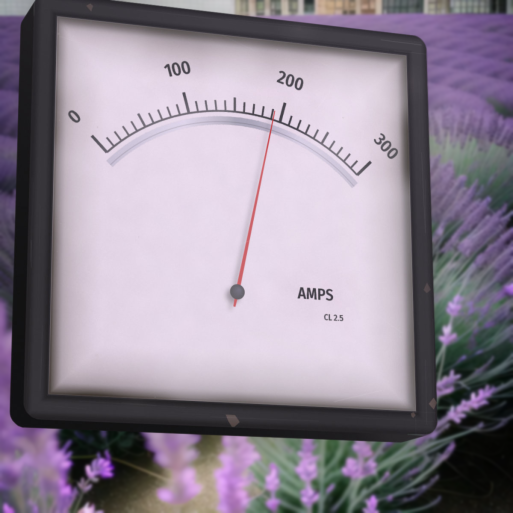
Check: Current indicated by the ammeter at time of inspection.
190 A
